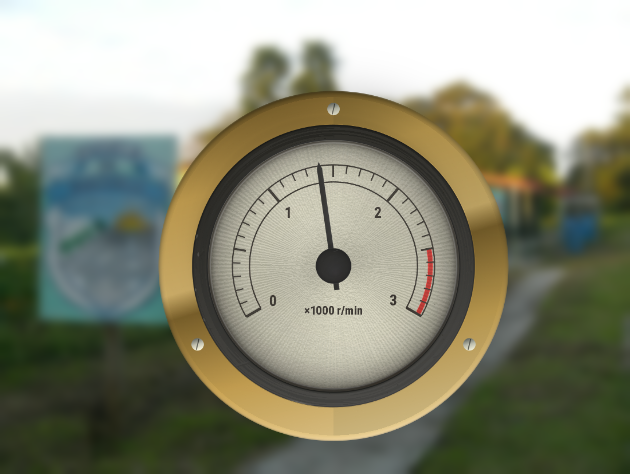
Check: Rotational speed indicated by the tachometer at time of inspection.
1400 rpm
